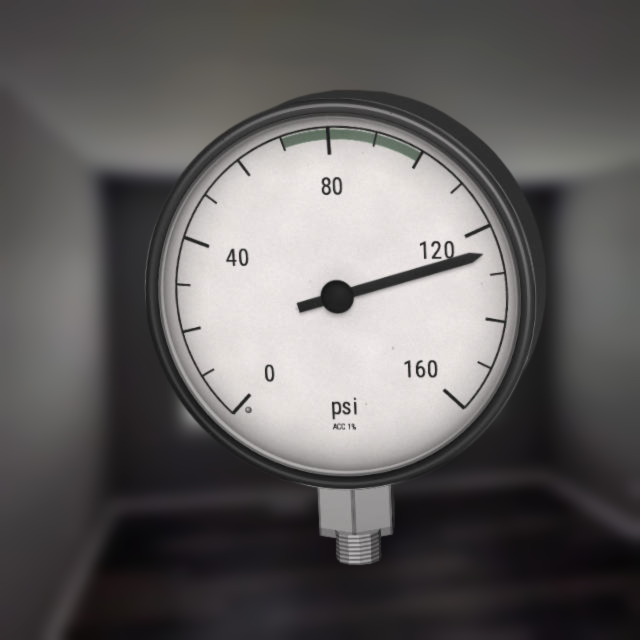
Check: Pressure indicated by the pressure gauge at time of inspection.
125 psi
